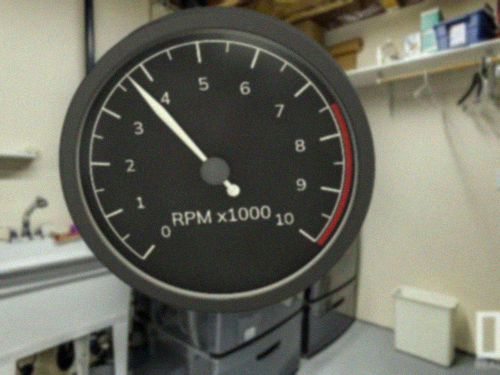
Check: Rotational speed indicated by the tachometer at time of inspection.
3750 rpm
